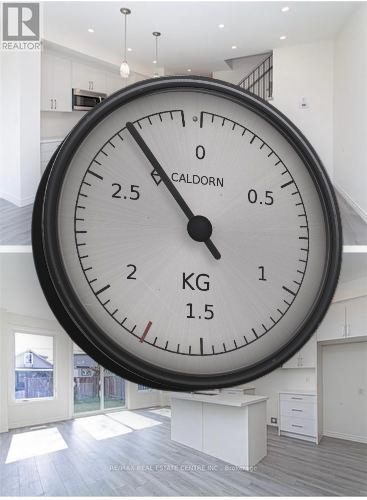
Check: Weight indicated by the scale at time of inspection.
2.75 kg
